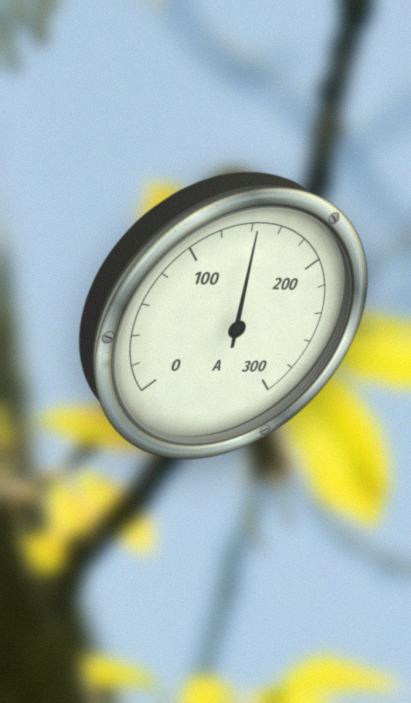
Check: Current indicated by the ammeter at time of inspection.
140 A
